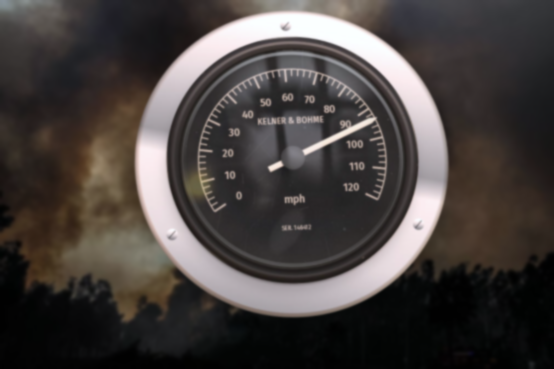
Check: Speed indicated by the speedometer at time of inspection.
94 mph
